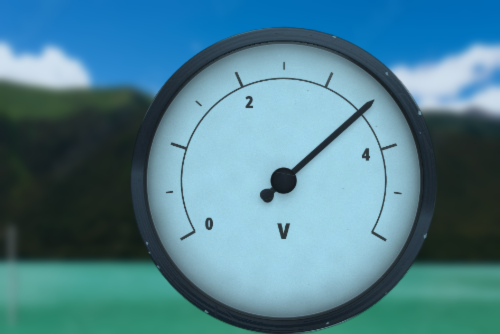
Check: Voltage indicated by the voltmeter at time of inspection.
3.5 V
